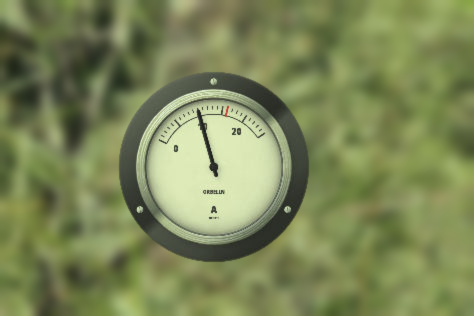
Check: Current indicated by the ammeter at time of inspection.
10 A
